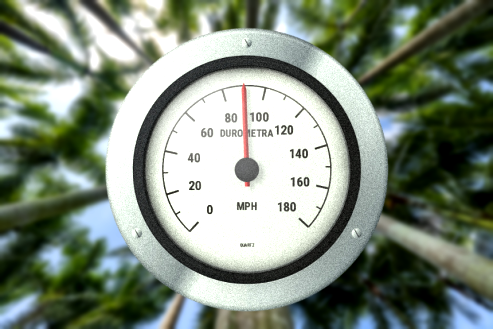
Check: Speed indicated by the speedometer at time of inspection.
90 mph
